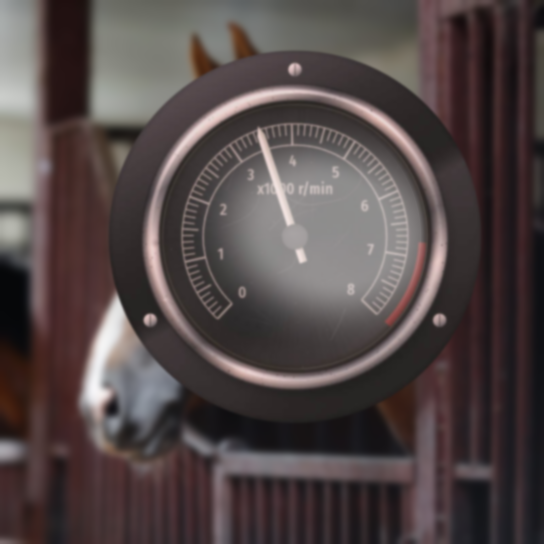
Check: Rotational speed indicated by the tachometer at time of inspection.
3500 rpm
